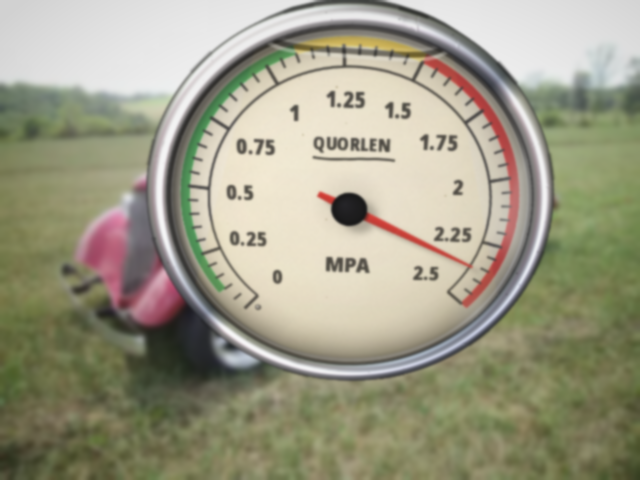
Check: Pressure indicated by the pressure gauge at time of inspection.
2.35 MPa
